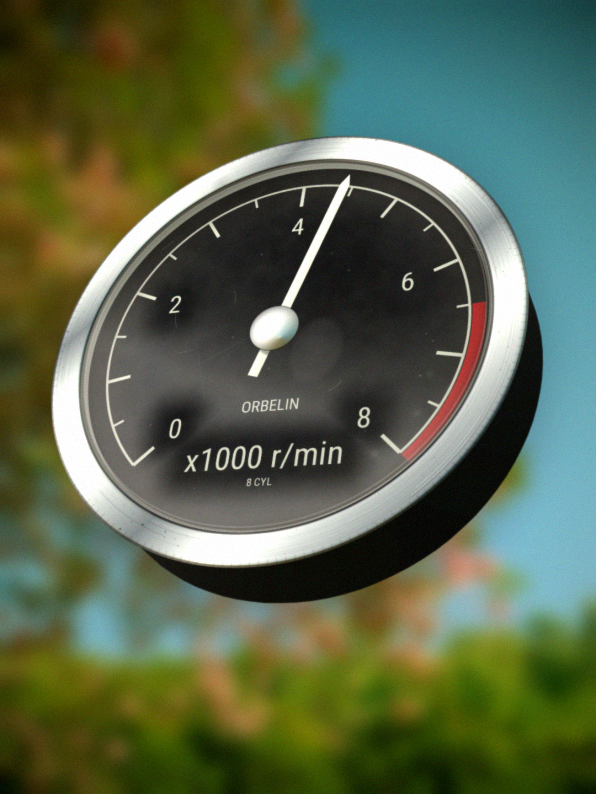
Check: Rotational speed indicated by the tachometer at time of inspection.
4500 rpm
